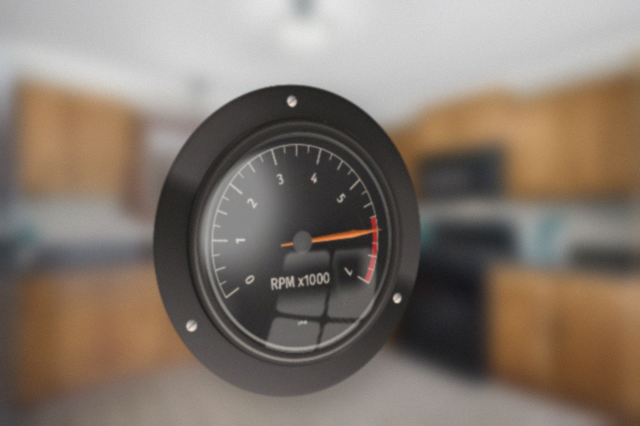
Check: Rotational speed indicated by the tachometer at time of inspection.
6000 rpm
